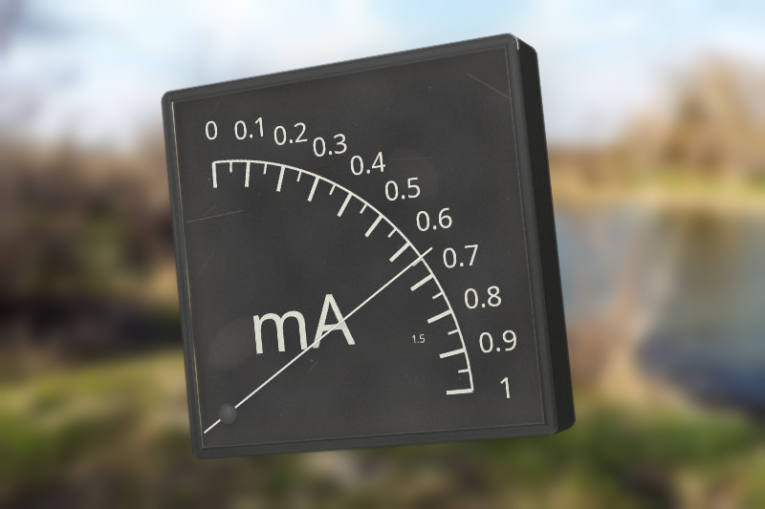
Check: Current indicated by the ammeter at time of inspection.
0.65 mA
